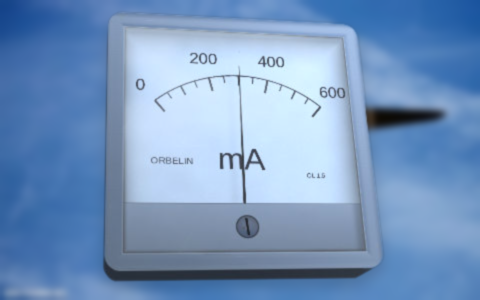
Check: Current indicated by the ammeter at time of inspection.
300 mA
